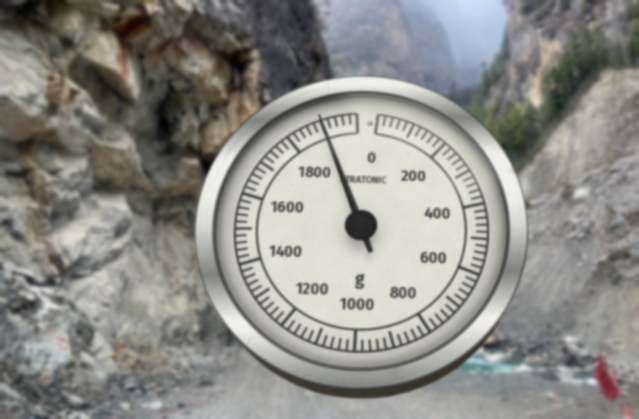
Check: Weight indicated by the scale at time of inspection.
1900 g
